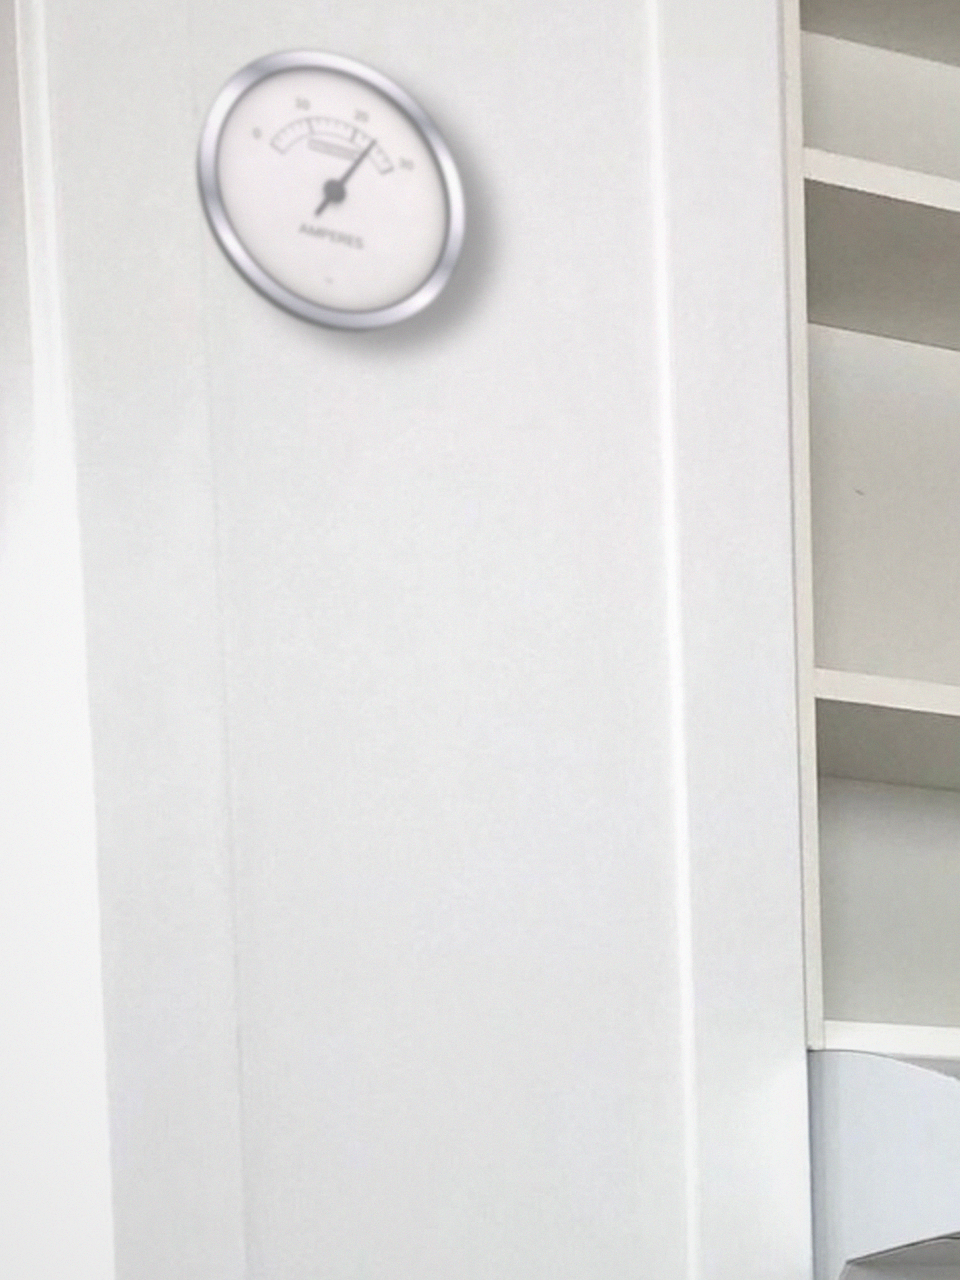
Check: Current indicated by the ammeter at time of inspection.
24 A
